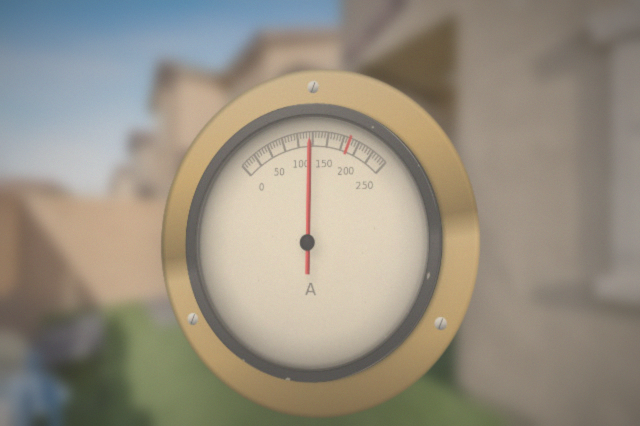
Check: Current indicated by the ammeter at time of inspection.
125 A
